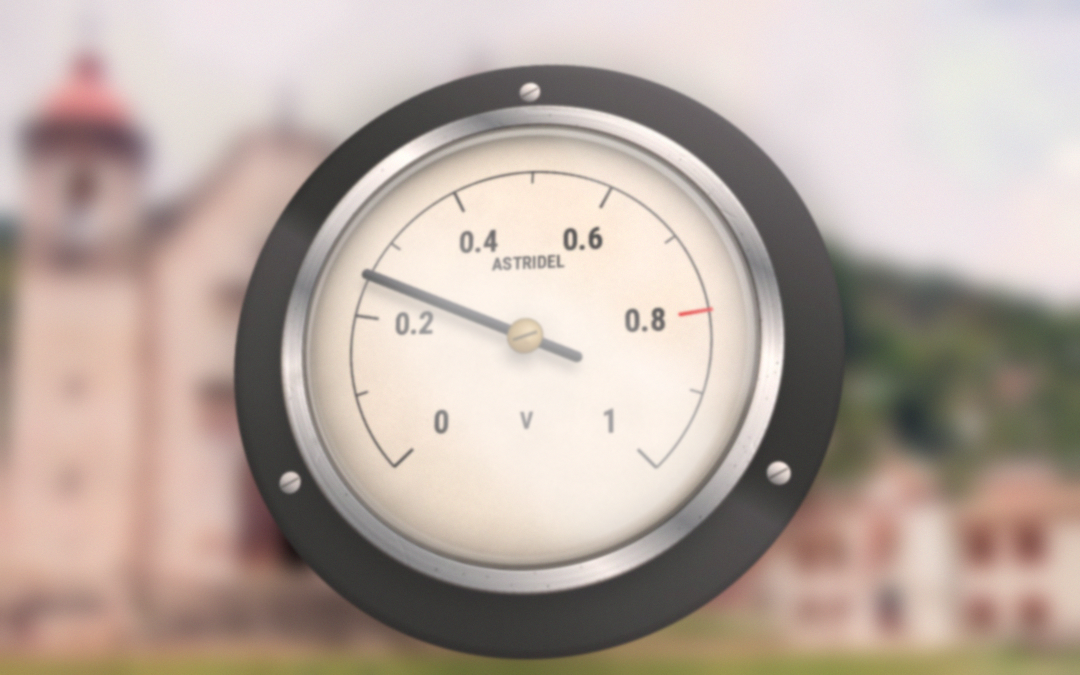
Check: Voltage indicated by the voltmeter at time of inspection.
0.25 V
